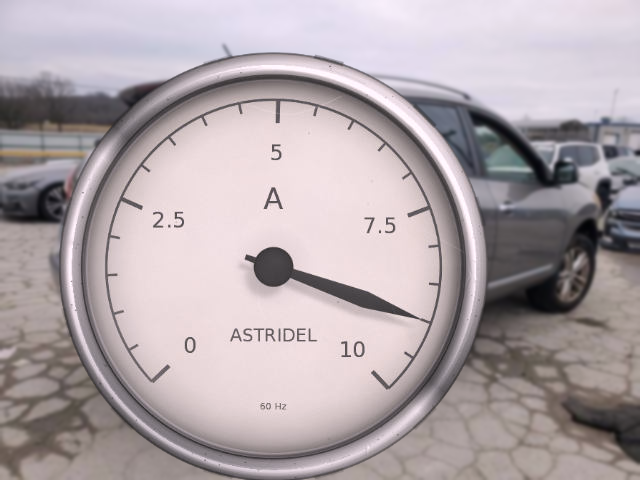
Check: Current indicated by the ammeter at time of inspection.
9 A
